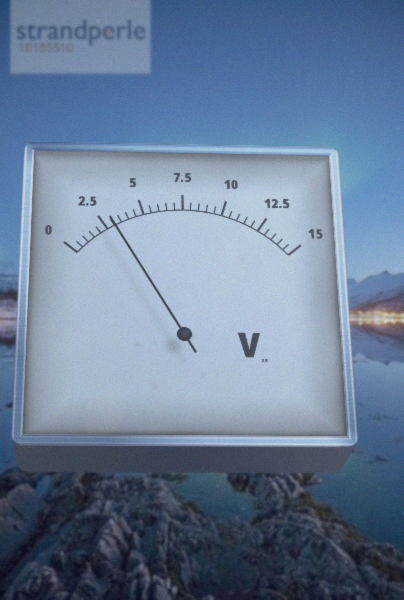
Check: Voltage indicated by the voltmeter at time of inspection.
3 V
